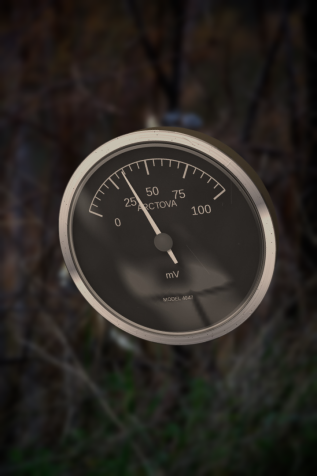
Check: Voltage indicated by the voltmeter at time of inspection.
35 mV
